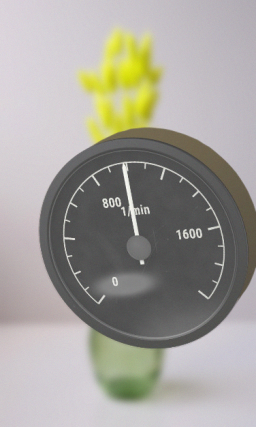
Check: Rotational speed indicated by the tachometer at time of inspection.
1000 rpm
